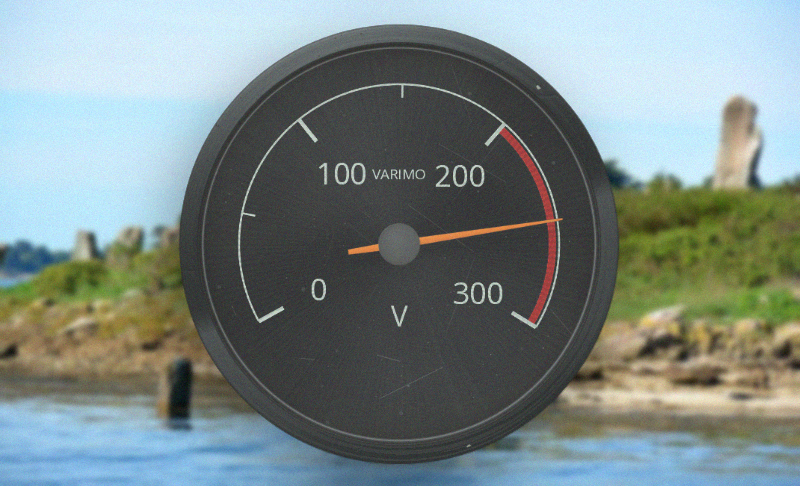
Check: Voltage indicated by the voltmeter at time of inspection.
250 V
